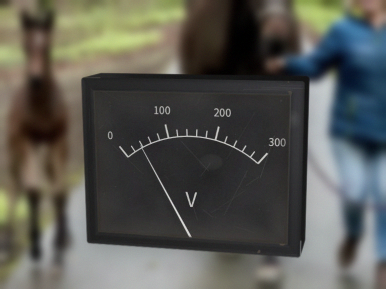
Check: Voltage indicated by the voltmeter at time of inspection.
40 V
